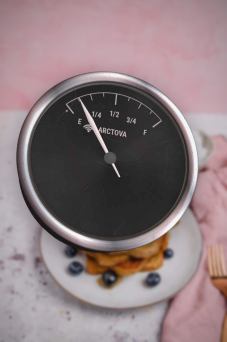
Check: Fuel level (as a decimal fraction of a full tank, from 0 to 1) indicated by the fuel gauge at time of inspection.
0.125
